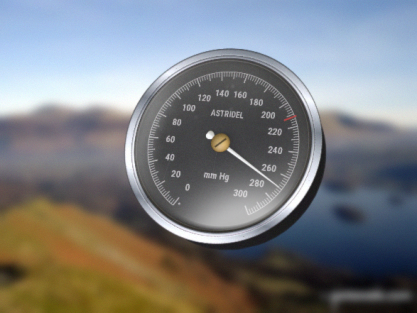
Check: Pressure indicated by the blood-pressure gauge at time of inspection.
270 mmHg
